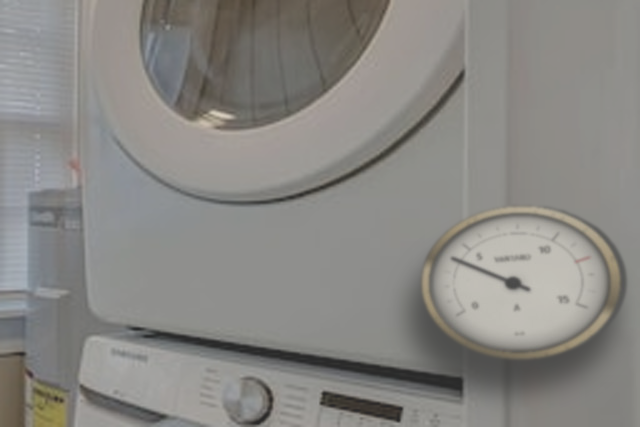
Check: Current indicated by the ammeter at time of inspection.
4 A
